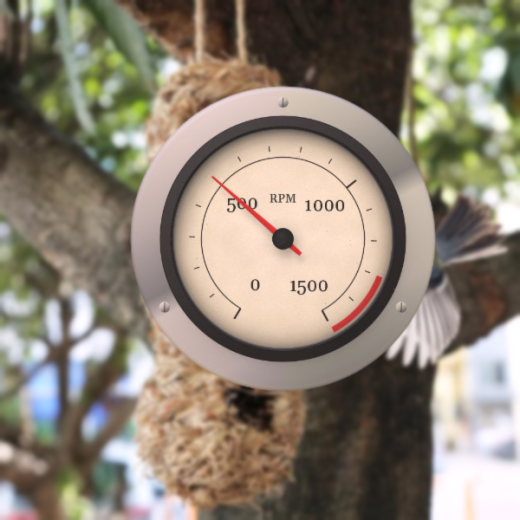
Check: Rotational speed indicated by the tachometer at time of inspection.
500 rpm
